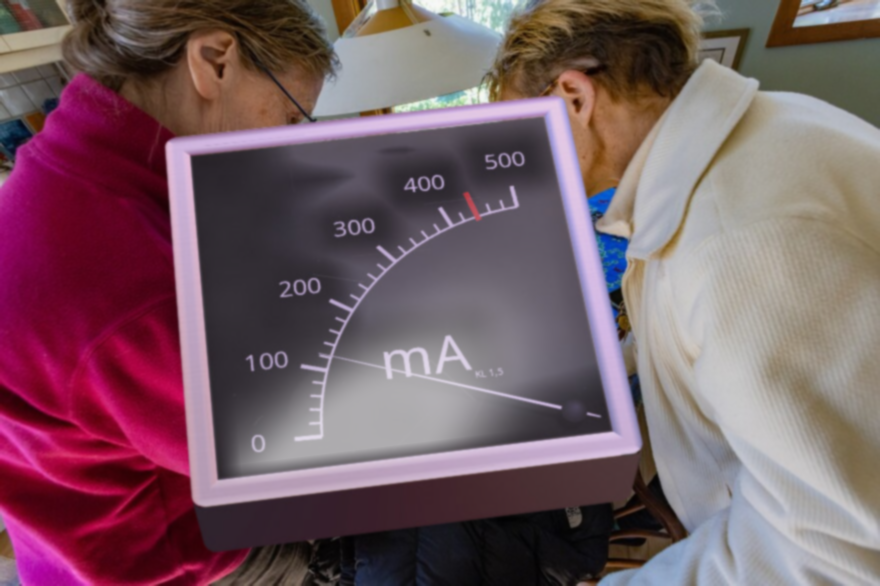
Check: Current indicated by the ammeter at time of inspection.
120 mA
